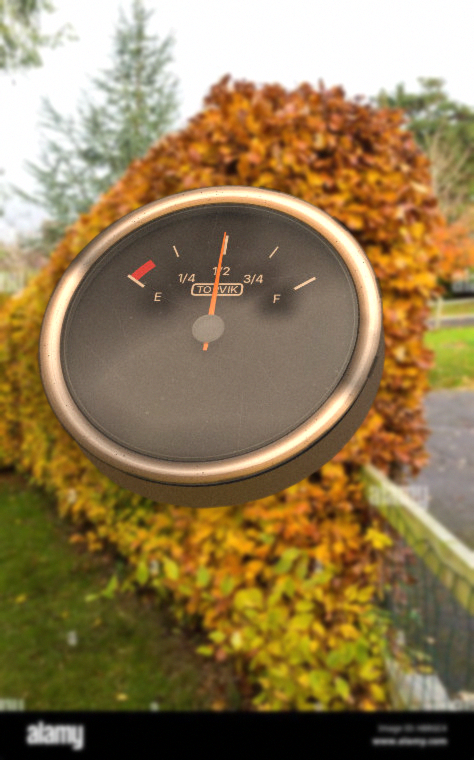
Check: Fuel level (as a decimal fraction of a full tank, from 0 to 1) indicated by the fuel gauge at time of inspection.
0.5
